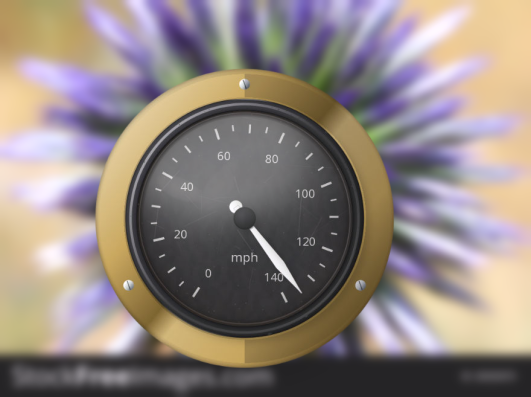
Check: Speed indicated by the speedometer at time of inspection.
135 mph
